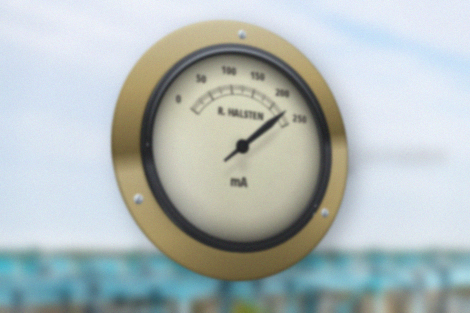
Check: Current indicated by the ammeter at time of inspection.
225 mA
